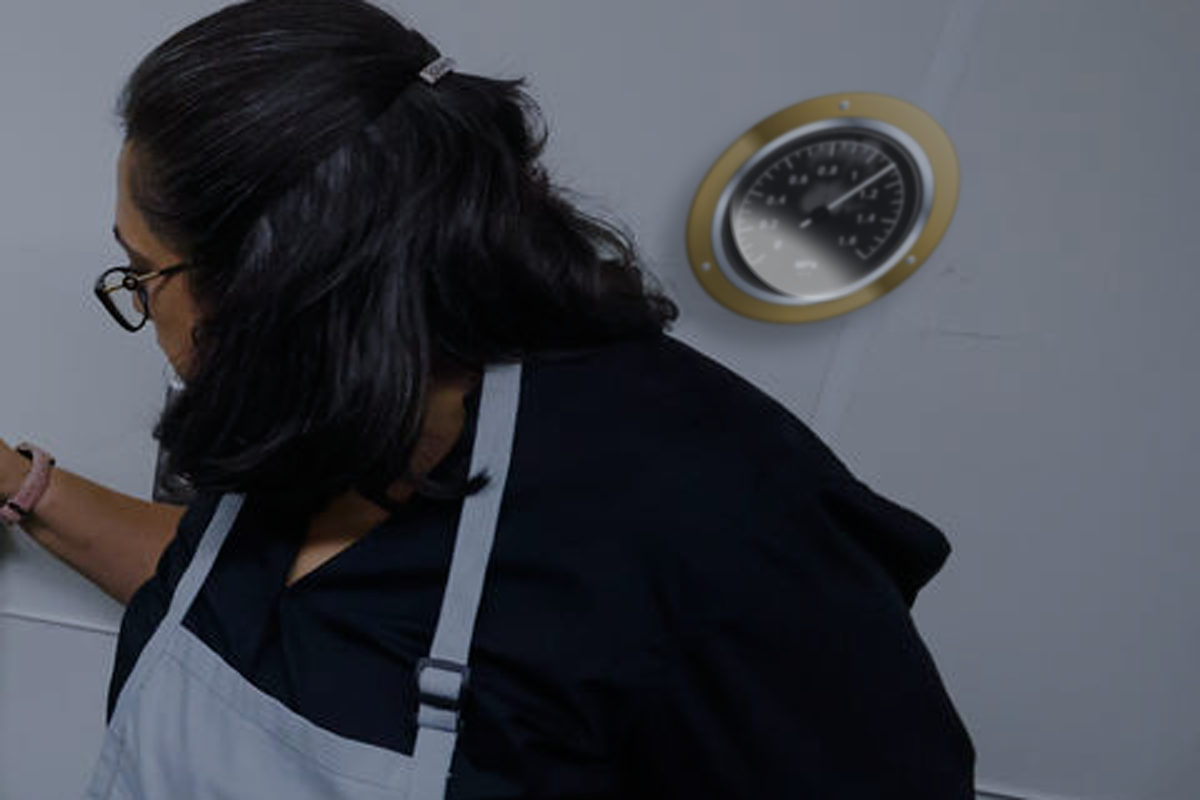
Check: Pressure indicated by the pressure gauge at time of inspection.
1.1 MPa
